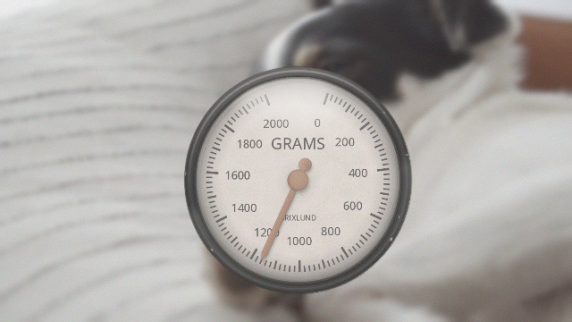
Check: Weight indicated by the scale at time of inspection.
1160 g
